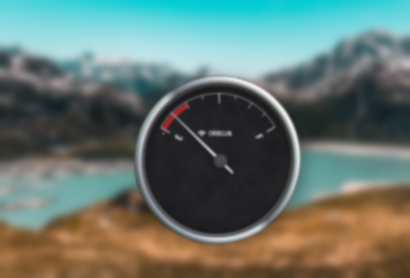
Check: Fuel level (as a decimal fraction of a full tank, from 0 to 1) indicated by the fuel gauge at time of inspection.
0.125
